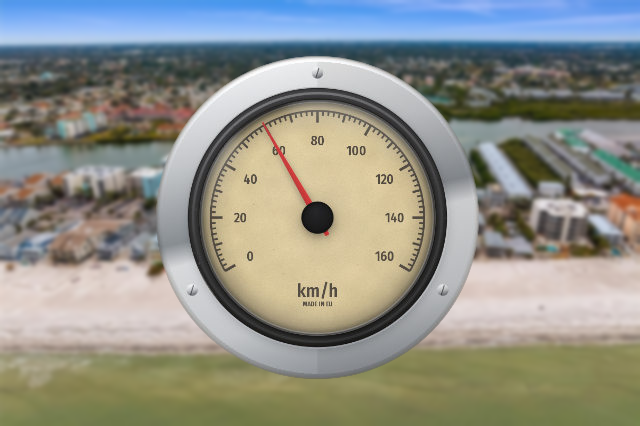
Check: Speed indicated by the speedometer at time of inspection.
60 km/h
